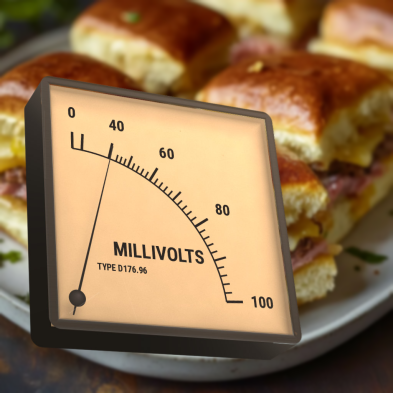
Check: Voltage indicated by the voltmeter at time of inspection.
40 mV
